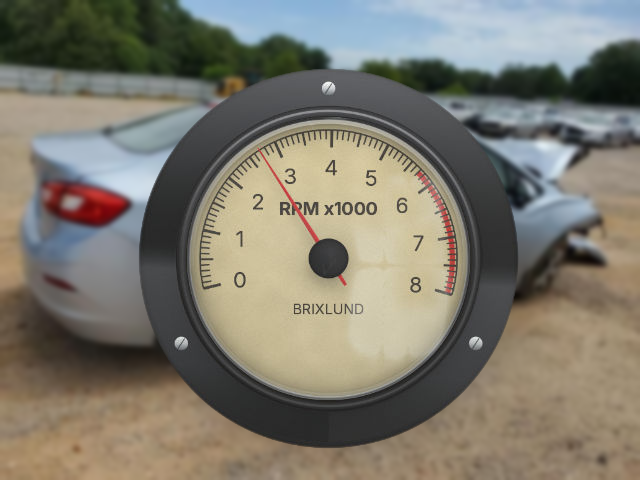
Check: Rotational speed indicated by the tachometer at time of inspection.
2700 rpm
